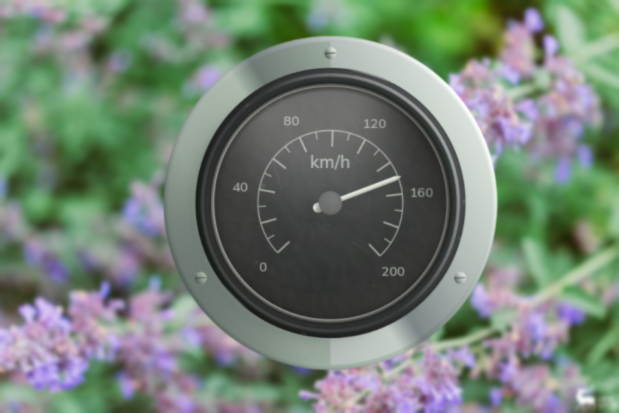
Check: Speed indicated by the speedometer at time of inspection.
150 km/h
